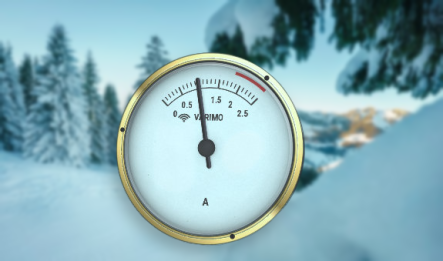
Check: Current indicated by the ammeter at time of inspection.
1 A
